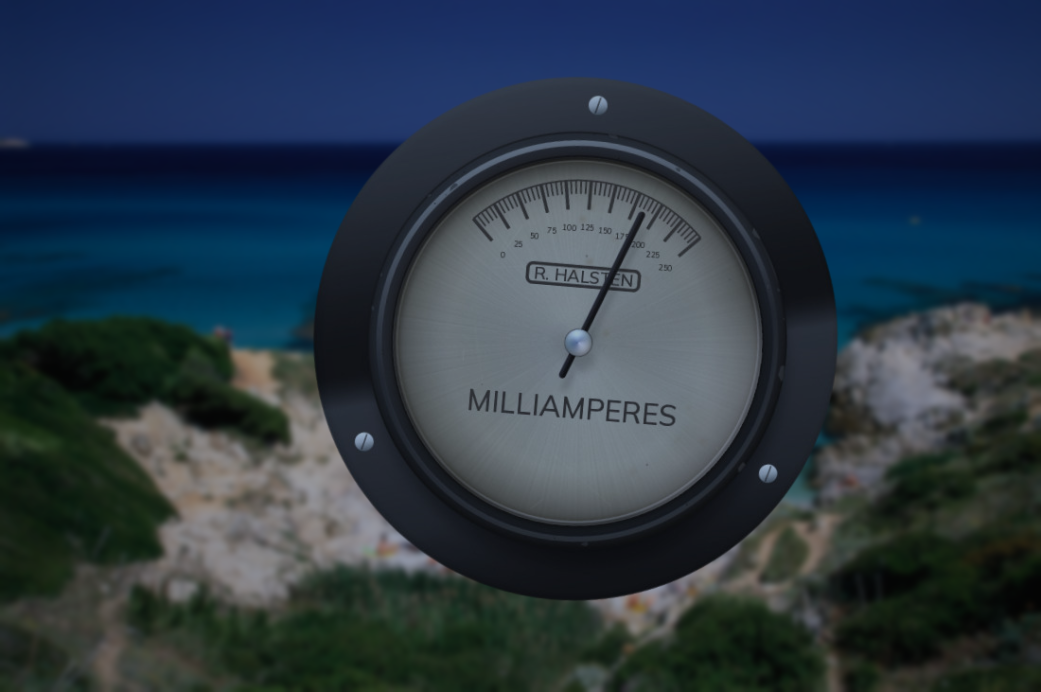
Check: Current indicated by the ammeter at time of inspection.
185 mA
